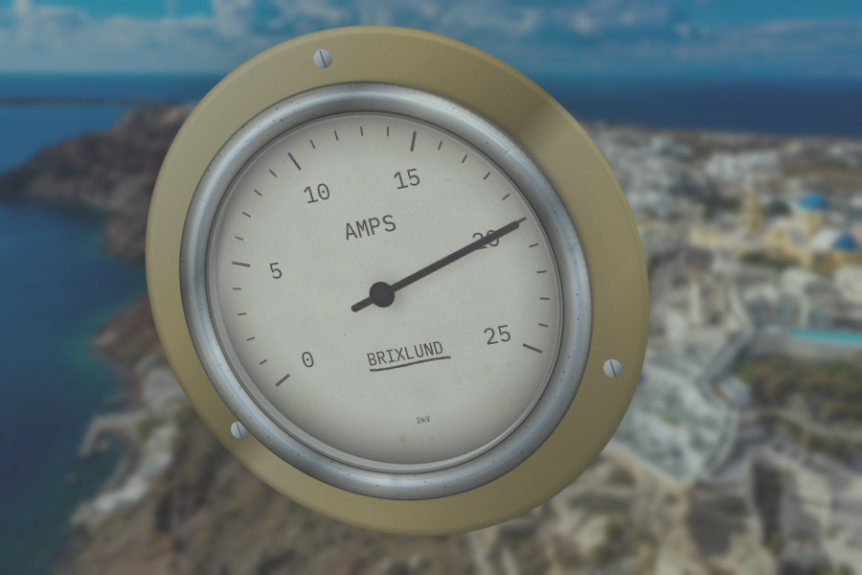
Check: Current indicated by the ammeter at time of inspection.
20 A
